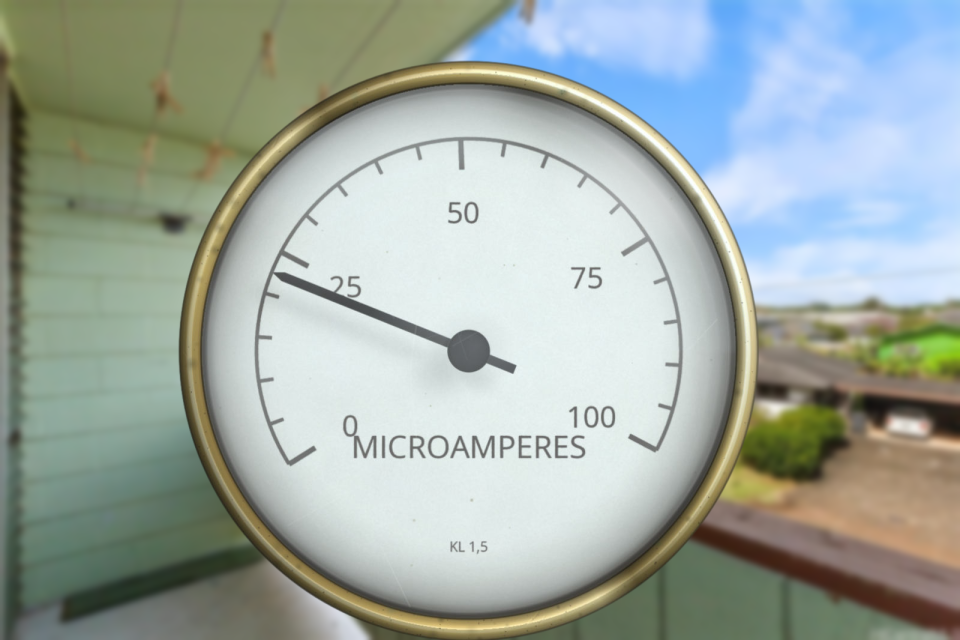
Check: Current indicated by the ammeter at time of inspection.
22.5 µA
